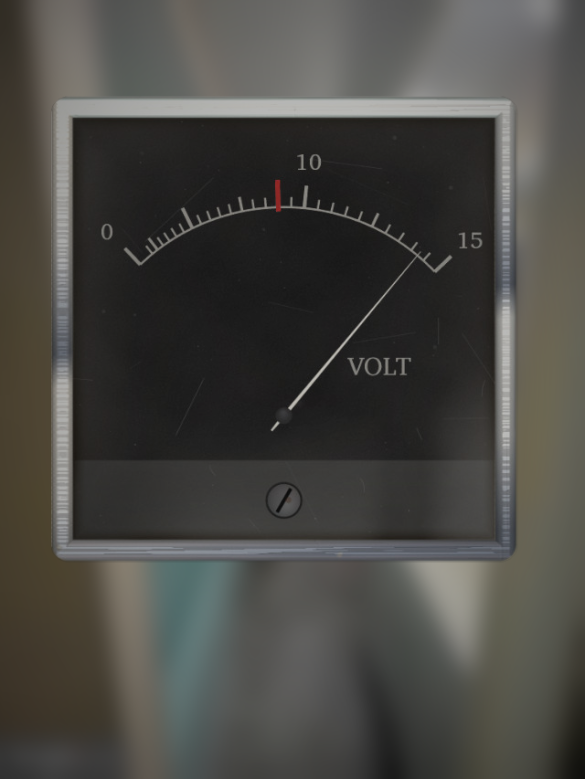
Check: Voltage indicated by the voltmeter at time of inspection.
14.25 V
